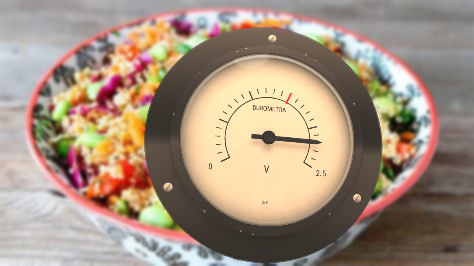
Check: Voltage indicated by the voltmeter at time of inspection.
2.2 V
